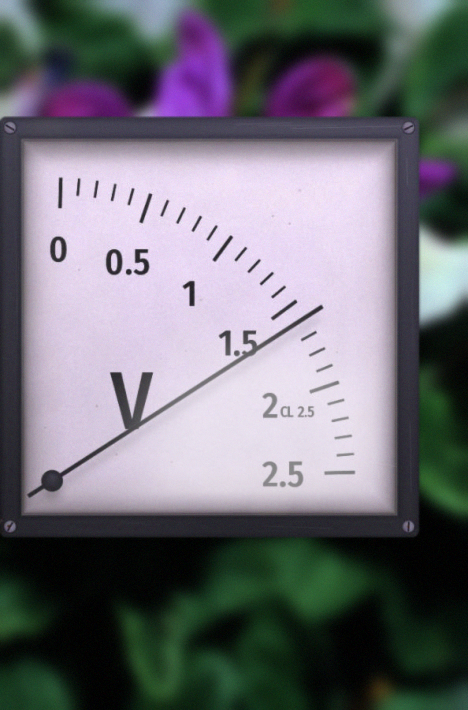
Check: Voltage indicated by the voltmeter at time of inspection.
1.6 V
